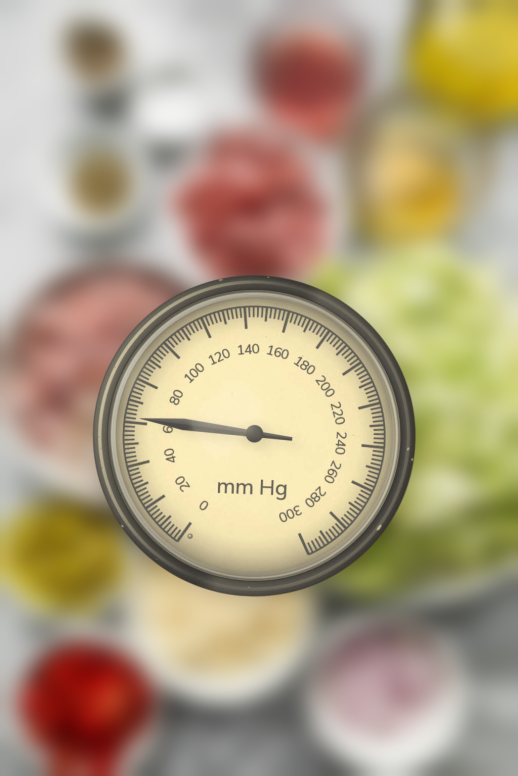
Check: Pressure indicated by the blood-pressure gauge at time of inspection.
62 mmHg
